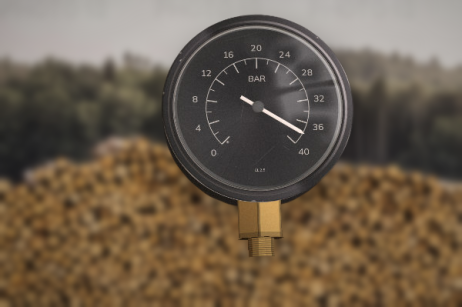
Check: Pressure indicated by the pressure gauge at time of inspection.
38 bar
